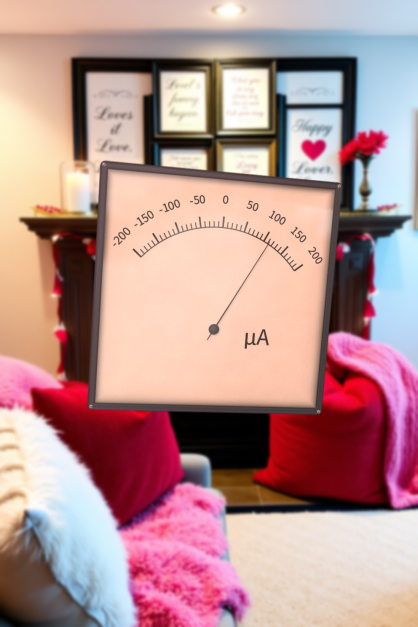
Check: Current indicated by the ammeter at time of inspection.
110 µA
